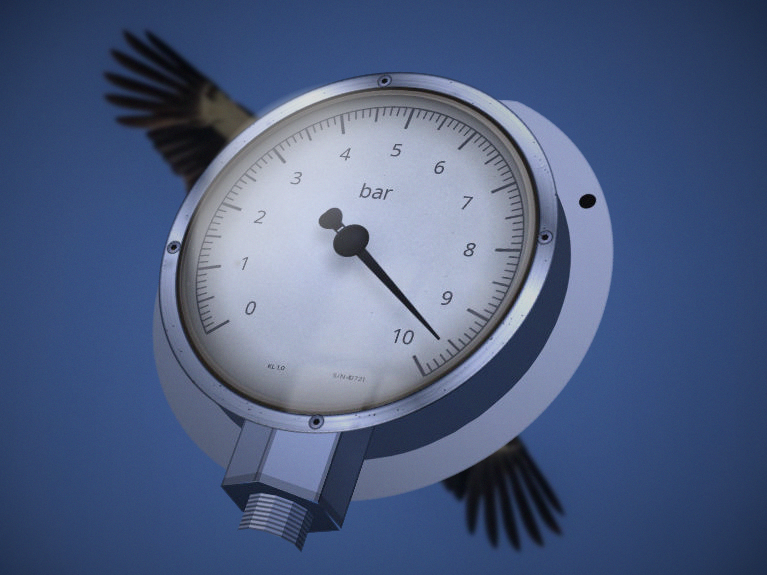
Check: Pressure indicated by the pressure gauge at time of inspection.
9.6 bar
